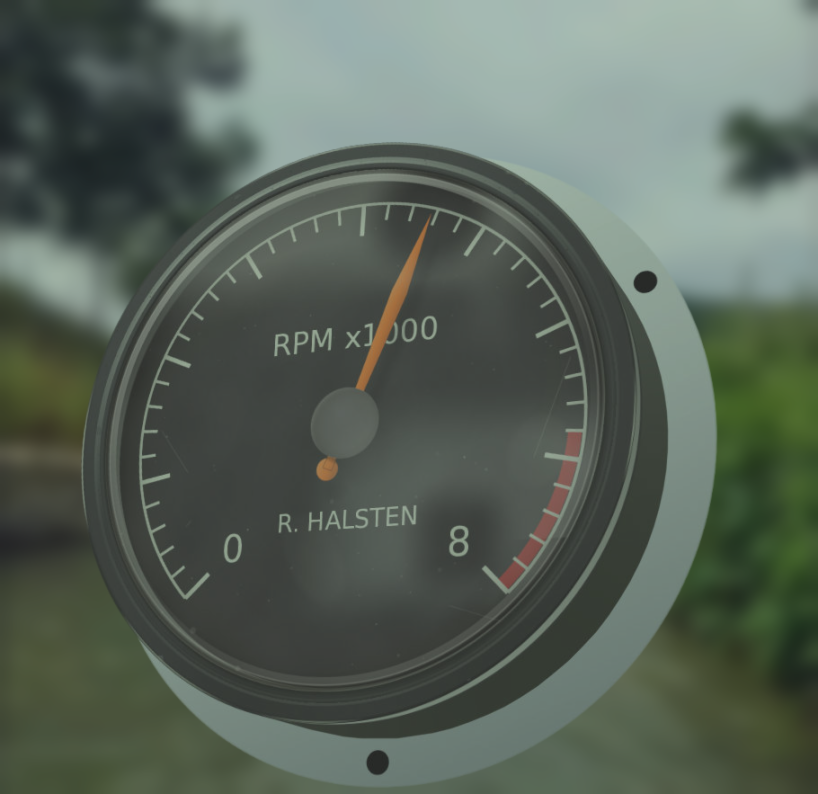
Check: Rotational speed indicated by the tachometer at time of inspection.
4600 rpm
